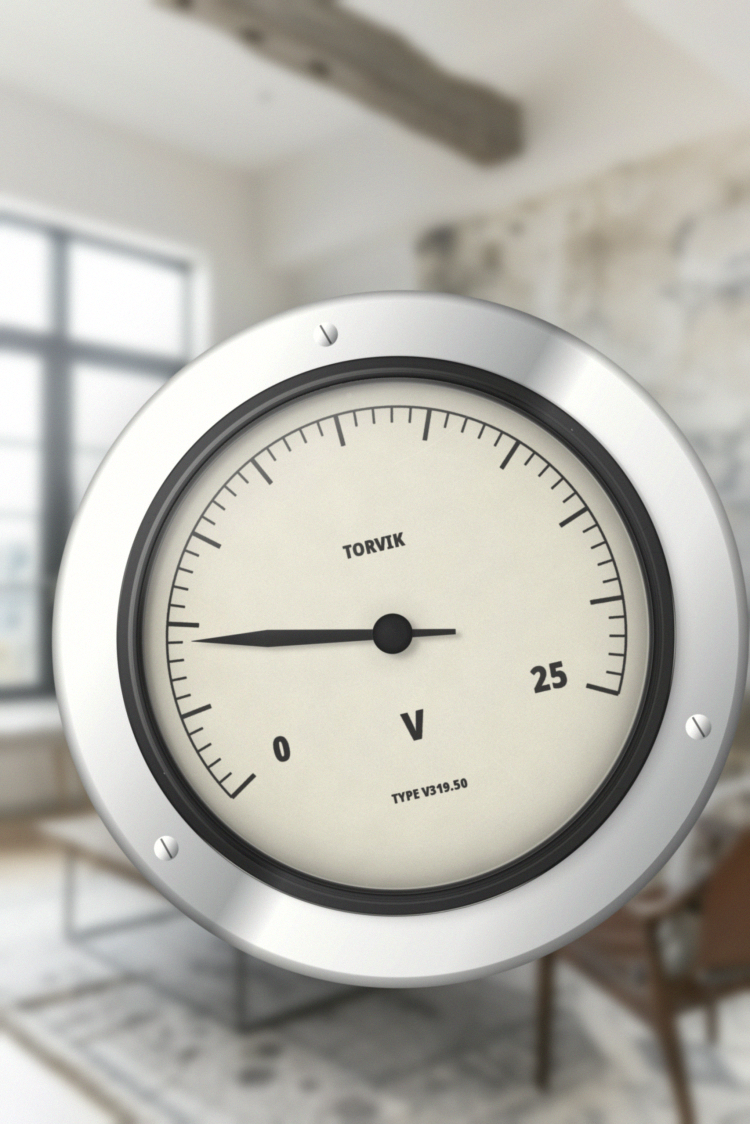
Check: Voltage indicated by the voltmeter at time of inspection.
4.5 V
